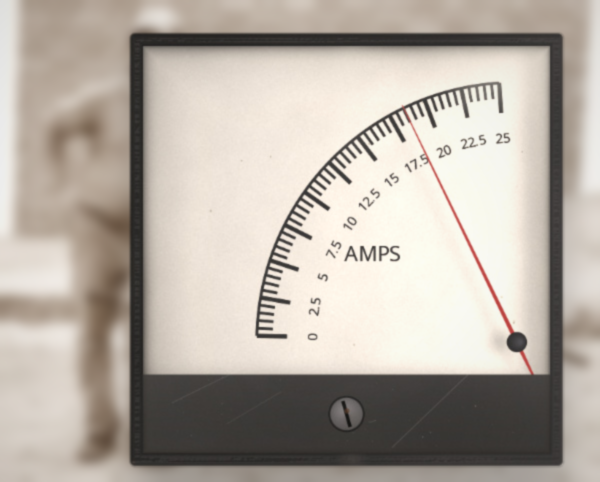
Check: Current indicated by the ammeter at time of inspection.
18.5 A
